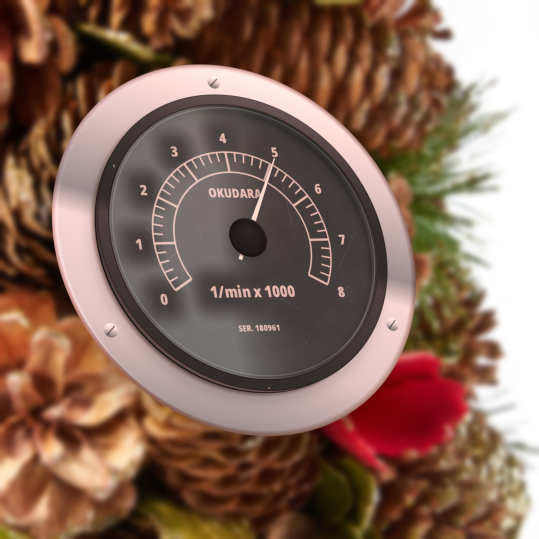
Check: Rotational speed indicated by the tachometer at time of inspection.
5000 rpm
